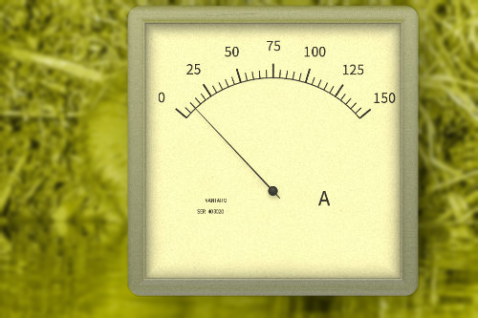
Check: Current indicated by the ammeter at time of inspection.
10 A
